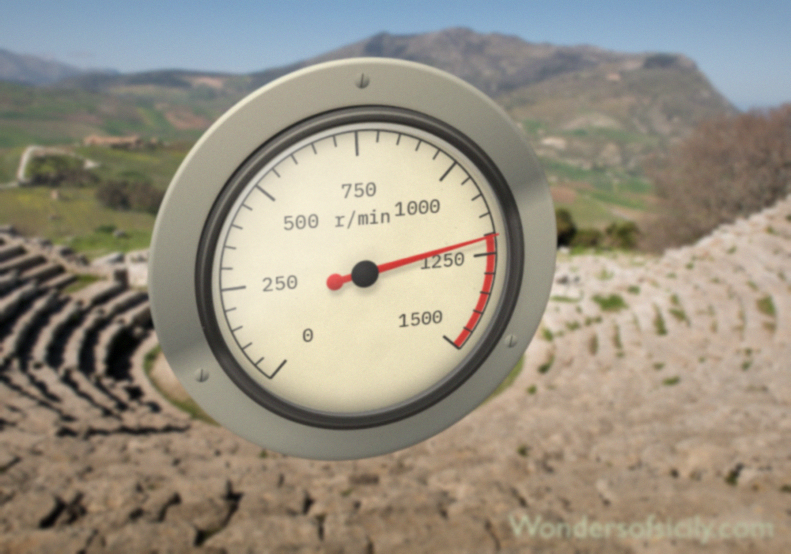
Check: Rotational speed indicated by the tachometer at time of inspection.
1200 rpm
